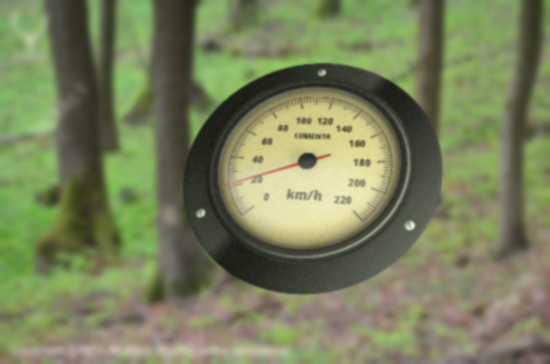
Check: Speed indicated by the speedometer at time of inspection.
20 km/h
